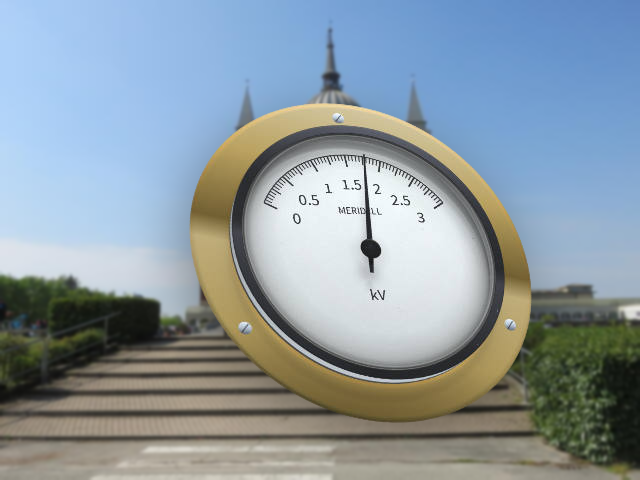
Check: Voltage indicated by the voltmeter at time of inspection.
1.75 kV
